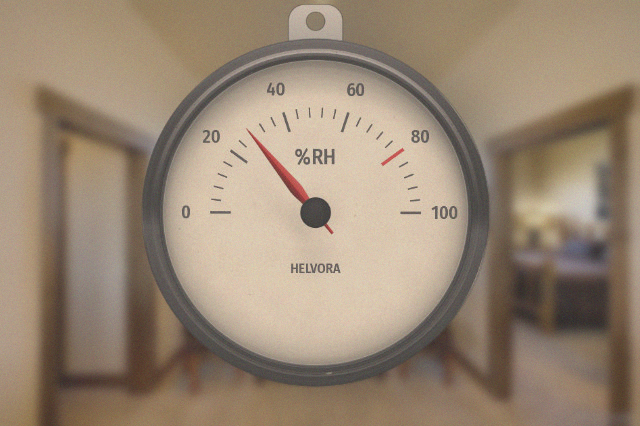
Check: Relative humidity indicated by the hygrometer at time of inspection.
28 %
